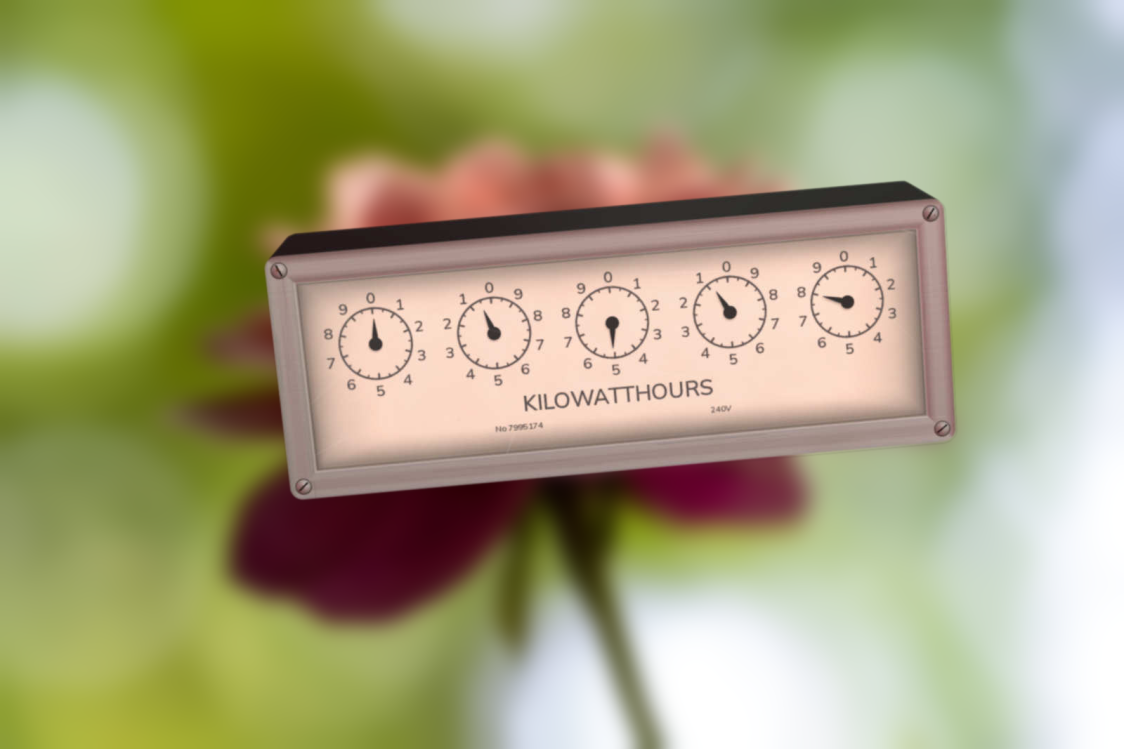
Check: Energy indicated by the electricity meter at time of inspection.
508 kWh
